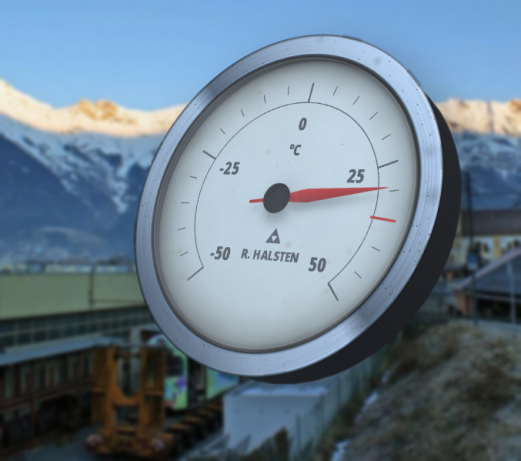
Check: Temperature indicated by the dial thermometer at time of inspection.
30 °C
